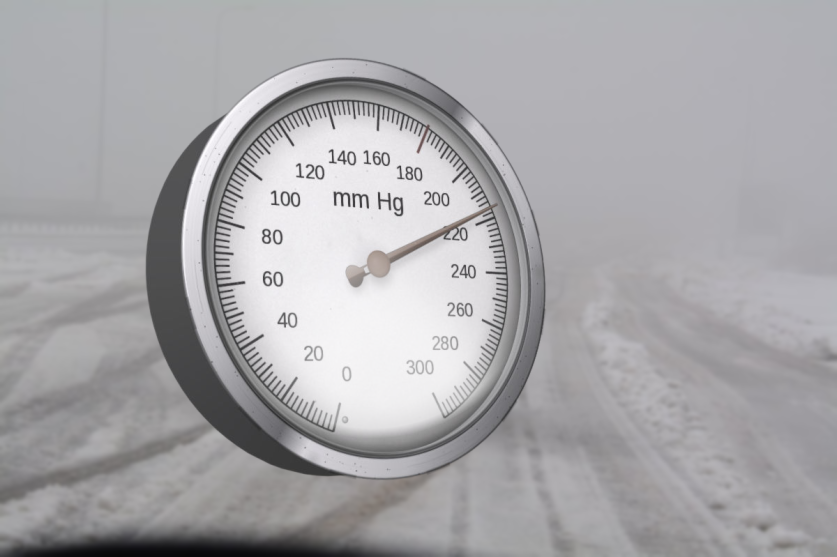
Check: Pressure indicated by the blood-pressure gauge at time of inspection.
216 mmHg
